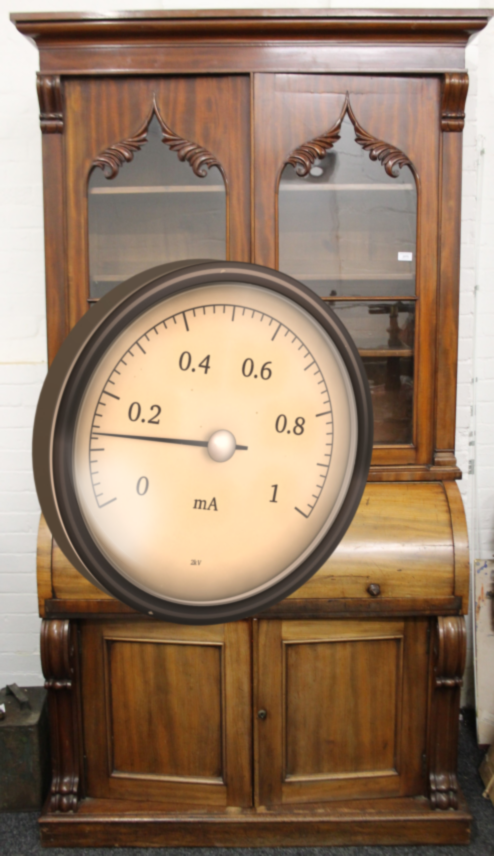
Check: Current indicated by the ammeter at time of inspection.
0.13 mA
